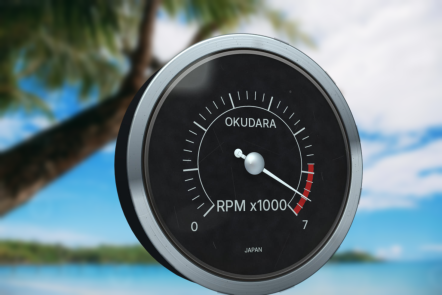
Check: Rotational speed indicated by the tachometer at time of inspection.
6600 rpm
